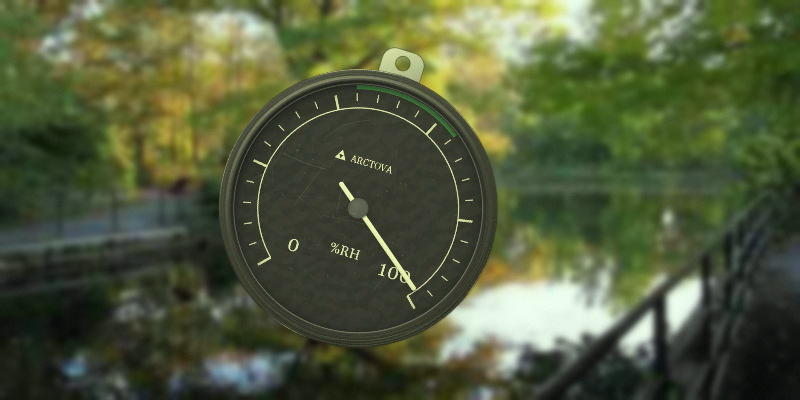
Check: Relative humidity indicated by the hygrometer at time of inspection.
98 %
